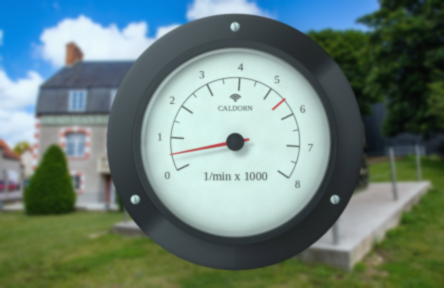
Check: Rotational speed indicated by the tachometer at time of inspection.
500 rpm
